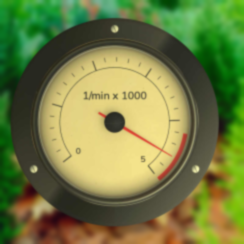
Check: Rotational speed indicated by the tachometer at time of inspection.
4600 rpm
